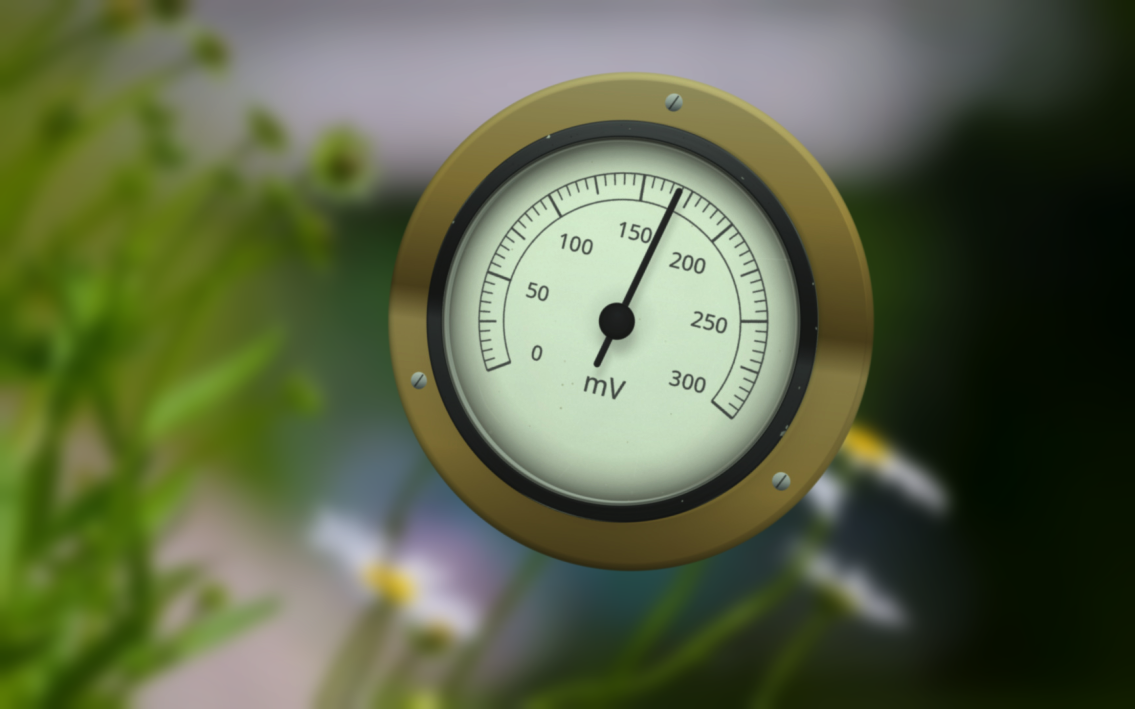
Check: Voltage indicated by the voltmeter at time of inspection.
170 mV
